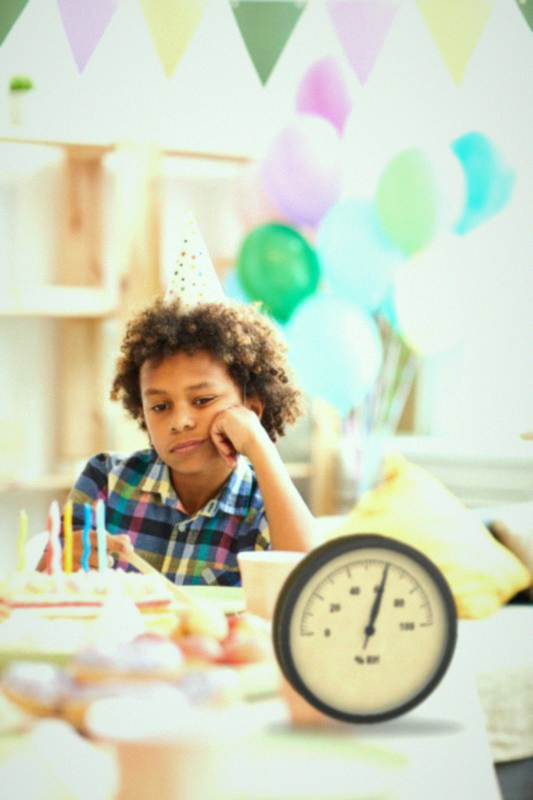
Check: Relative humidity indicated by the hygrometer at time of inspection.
60 %
